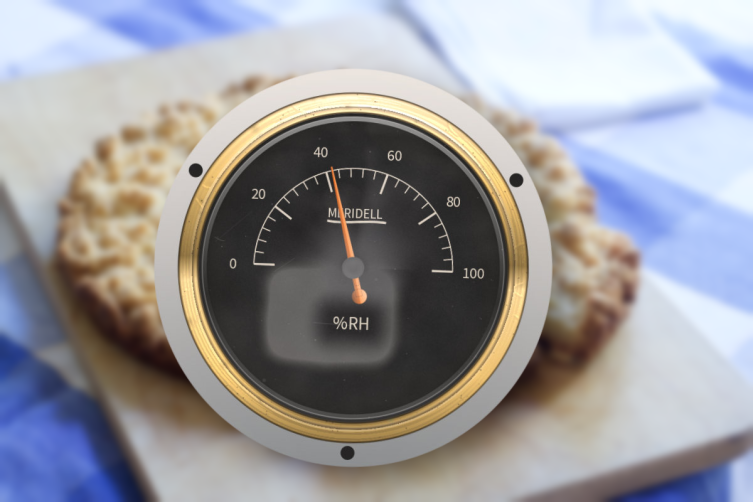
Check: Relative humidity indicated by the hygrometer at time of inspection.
42 %
